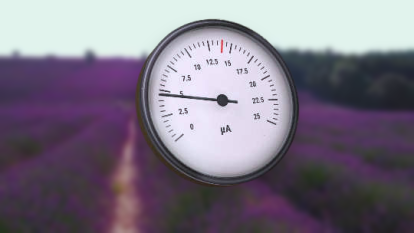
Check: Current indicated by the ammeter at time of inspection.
4.5 µA
